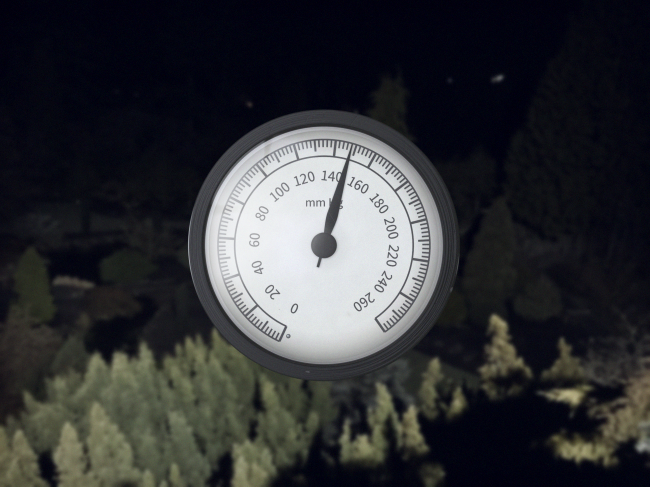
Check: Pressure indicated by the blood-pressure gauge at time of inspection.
148 mmHg
